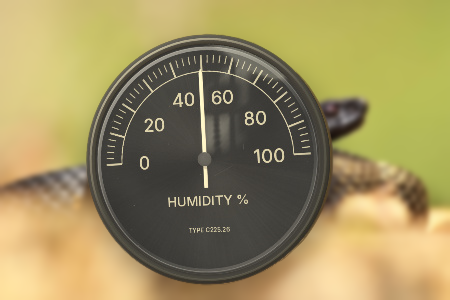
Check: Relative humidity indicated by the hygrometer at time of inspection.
50 %
